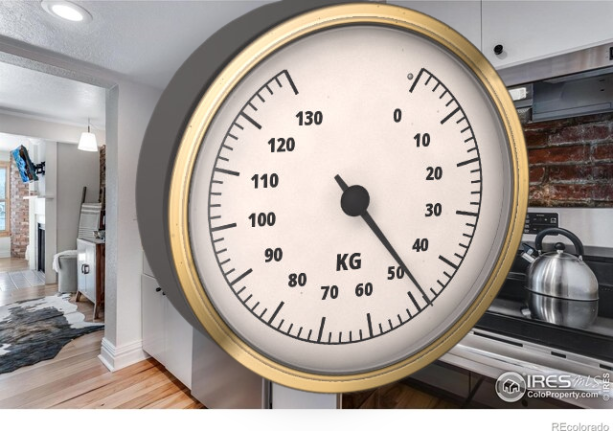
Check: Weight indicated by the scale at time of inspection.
48 kg
